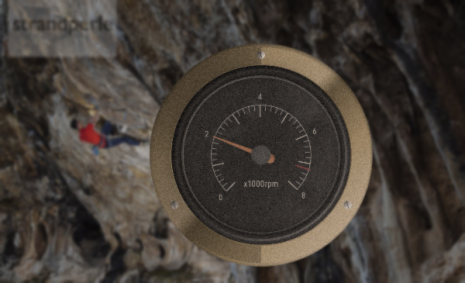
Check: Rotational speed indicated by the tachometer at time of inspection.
2000 rpm
